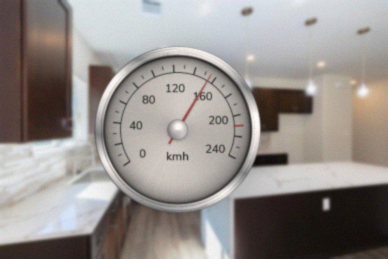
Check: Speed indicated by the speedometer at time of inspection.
155 km/h
